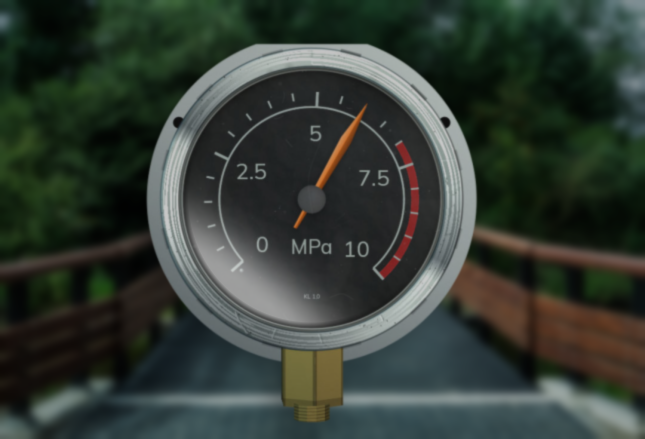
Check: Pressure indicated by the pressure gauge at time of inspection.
6 MPa
